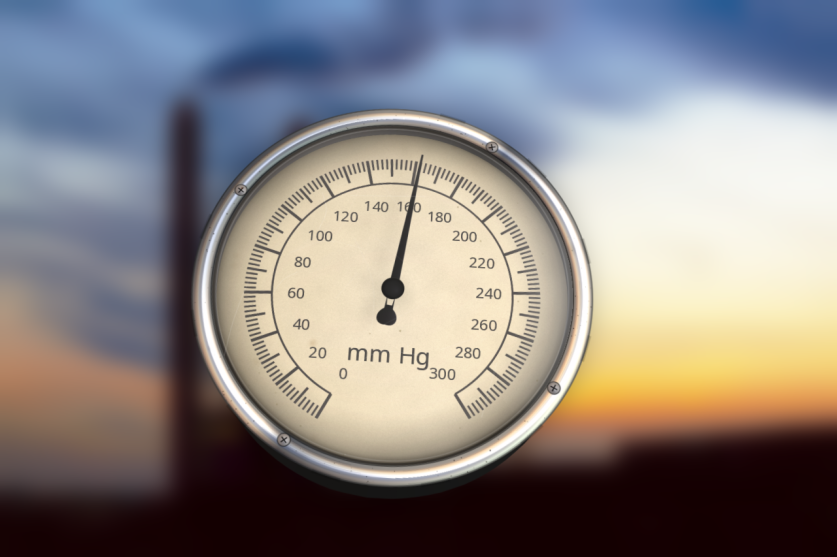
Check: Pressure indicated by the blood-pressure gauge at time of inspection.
162 mmHg
